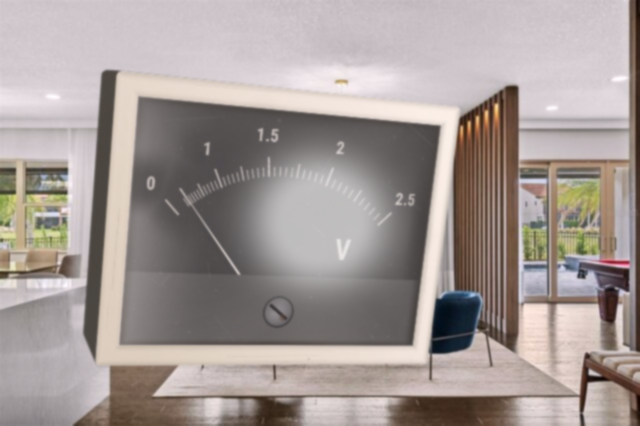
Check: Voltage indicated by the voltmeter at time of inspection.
0.5 V
